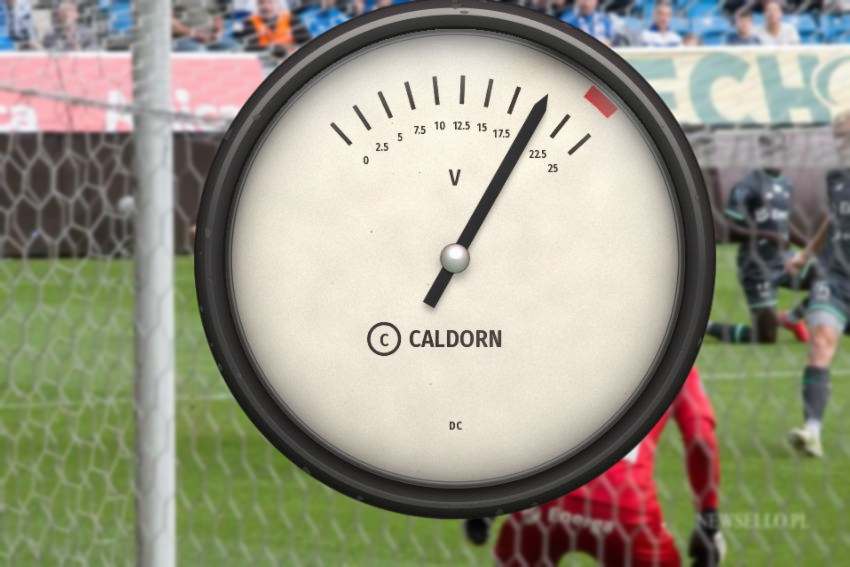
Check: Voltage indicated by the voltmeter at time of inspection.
20 V
